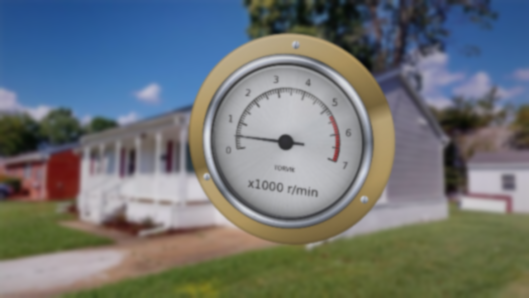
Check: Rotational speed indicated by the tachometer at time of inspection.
500 rpm
